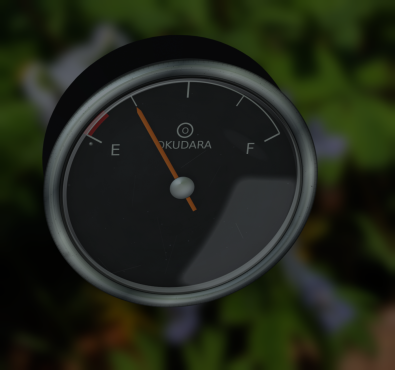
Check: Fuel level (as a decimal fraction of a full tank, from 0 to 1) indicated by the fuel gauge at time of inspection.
0.25
